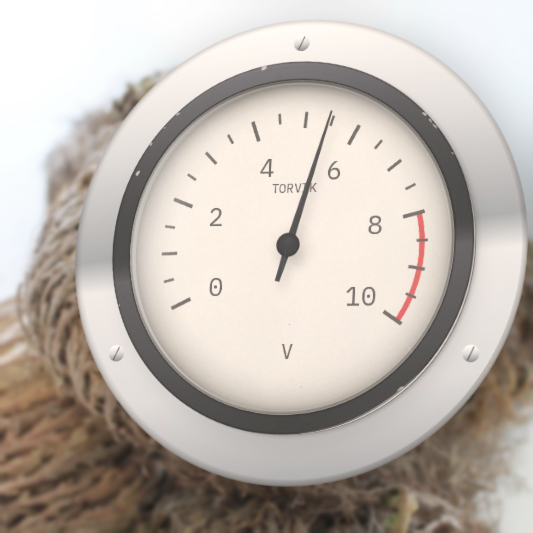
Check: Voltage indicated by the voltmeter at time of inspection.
5.5 V
